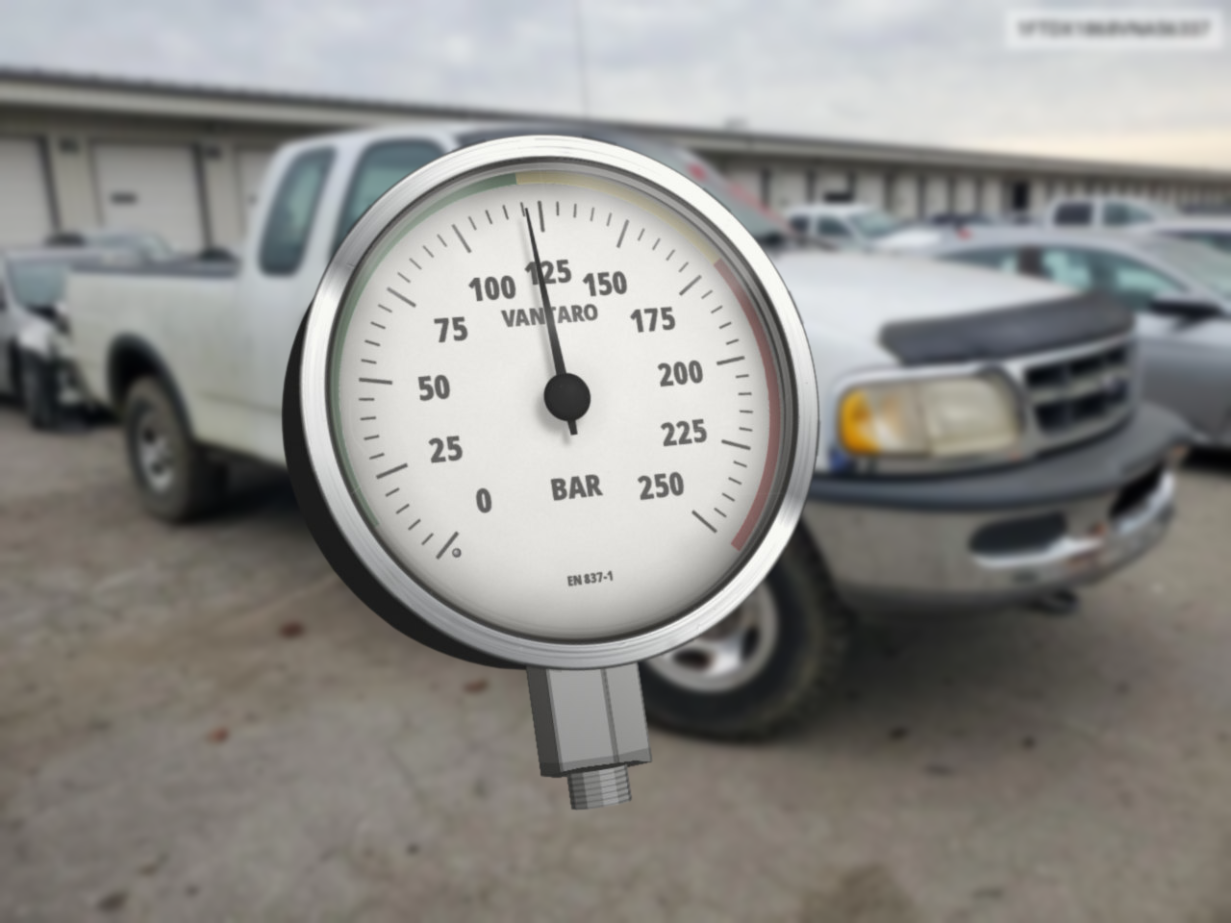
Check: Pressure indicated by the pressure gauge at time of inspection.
120 bar
